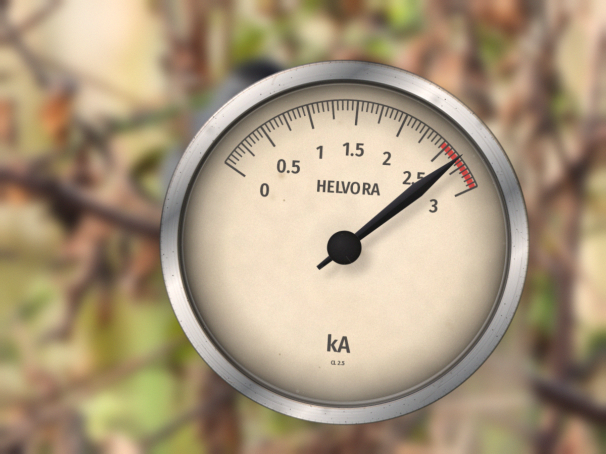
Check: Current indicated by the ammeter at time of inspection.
2.65 kA
